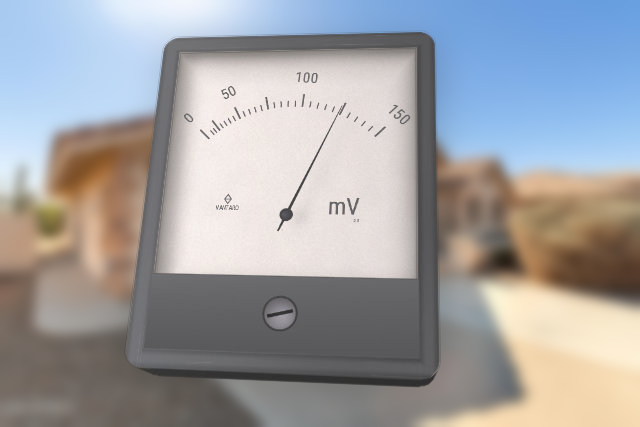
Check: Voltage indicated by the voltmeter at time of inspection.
125 mV
